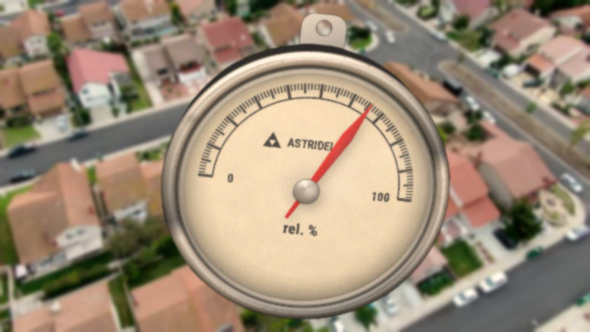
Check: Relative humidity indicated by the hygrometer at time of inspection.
65 %
